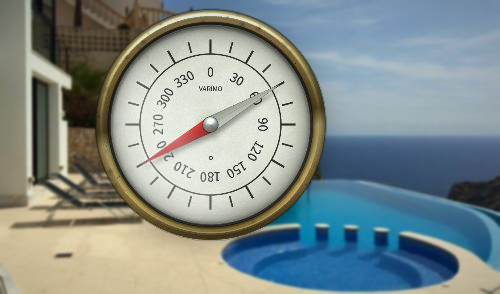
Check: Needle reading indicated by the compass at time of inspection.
240 °
